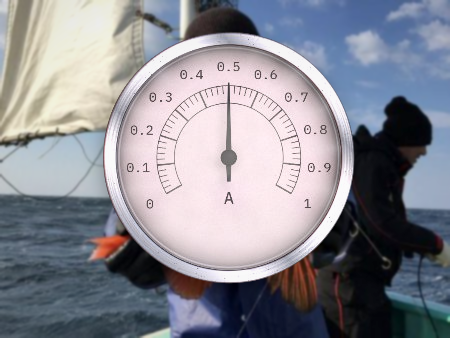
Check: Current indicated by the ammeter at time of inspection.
0.5 A
